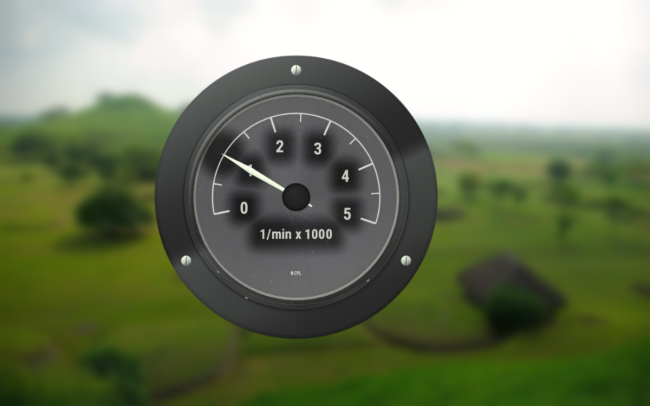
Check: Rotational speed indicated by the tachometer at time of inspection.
1000 rpm
